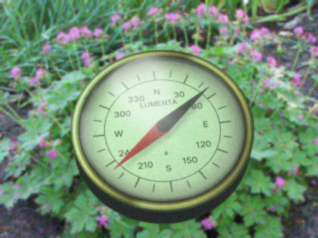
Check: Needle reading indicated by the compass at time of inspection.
232.5 °
